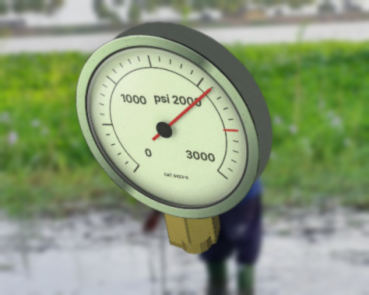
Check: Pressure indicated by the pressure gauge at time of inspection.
2100 psi
